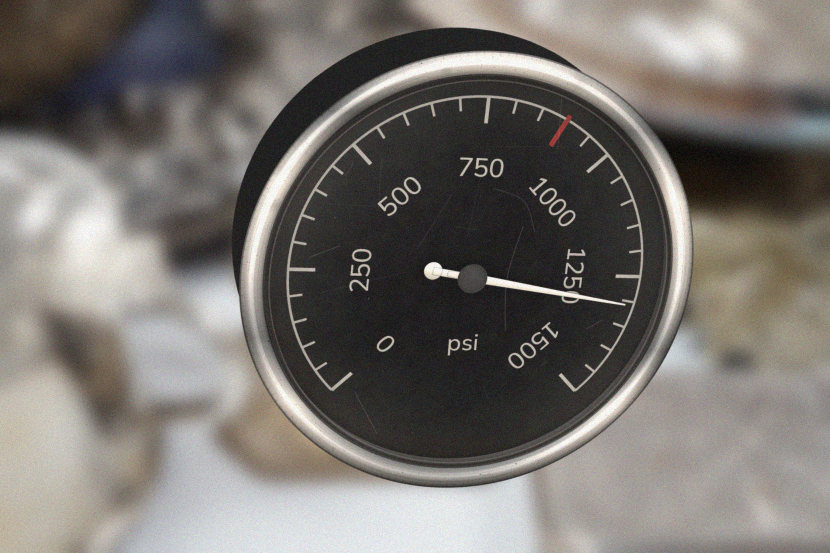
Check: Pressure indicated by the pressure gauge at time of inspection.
1300 psi
